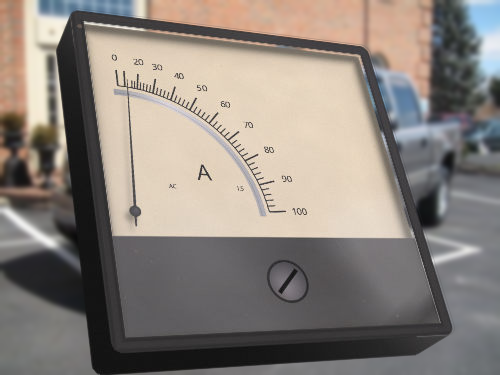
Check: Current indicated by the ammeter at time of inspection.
10 A
